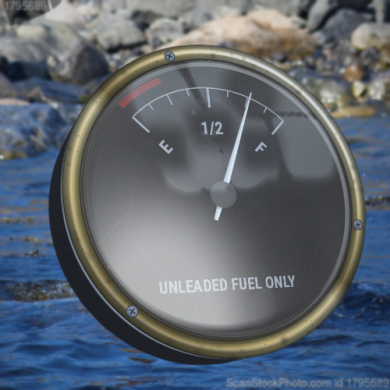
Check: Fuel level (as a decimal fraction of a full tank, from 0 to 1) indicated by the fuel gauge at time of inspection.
0.75
